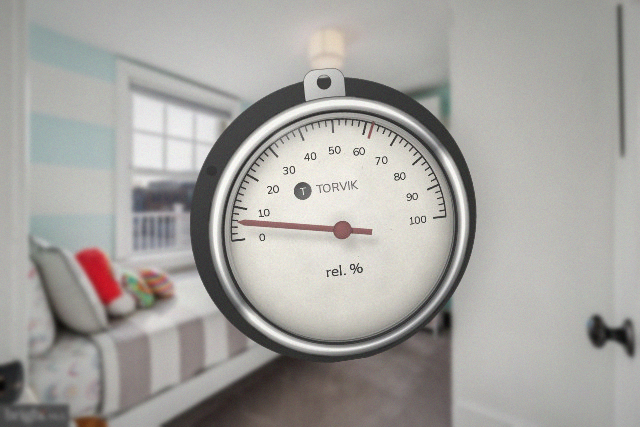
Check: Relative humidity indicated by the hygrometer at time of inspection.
6 %
